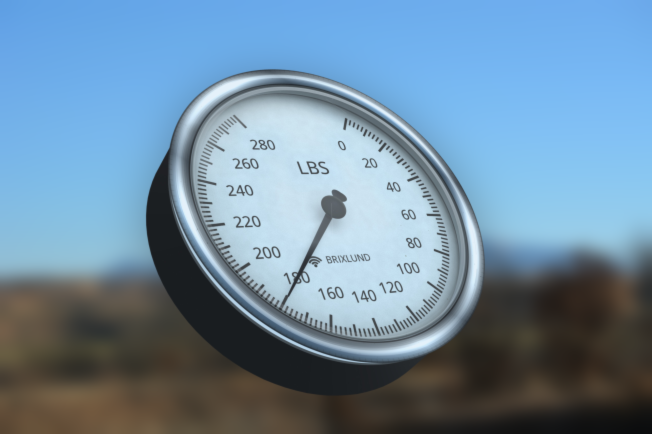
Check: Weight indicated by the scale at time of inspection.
180 lb
